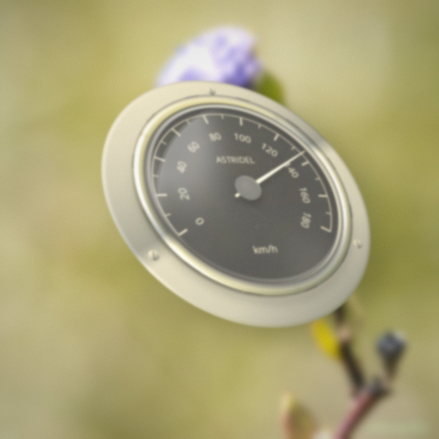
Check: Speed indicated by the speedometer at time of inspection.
135 km/h
